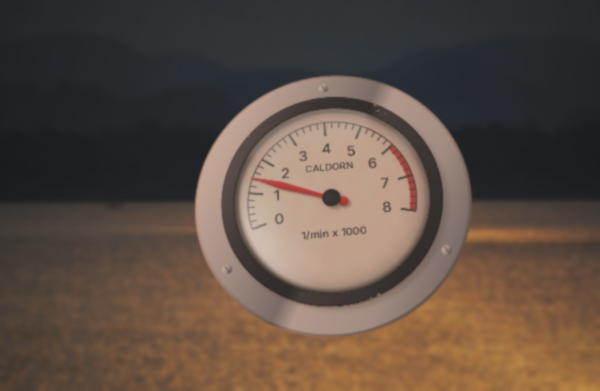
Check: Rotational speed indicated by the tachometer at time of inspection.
1400 rpm
